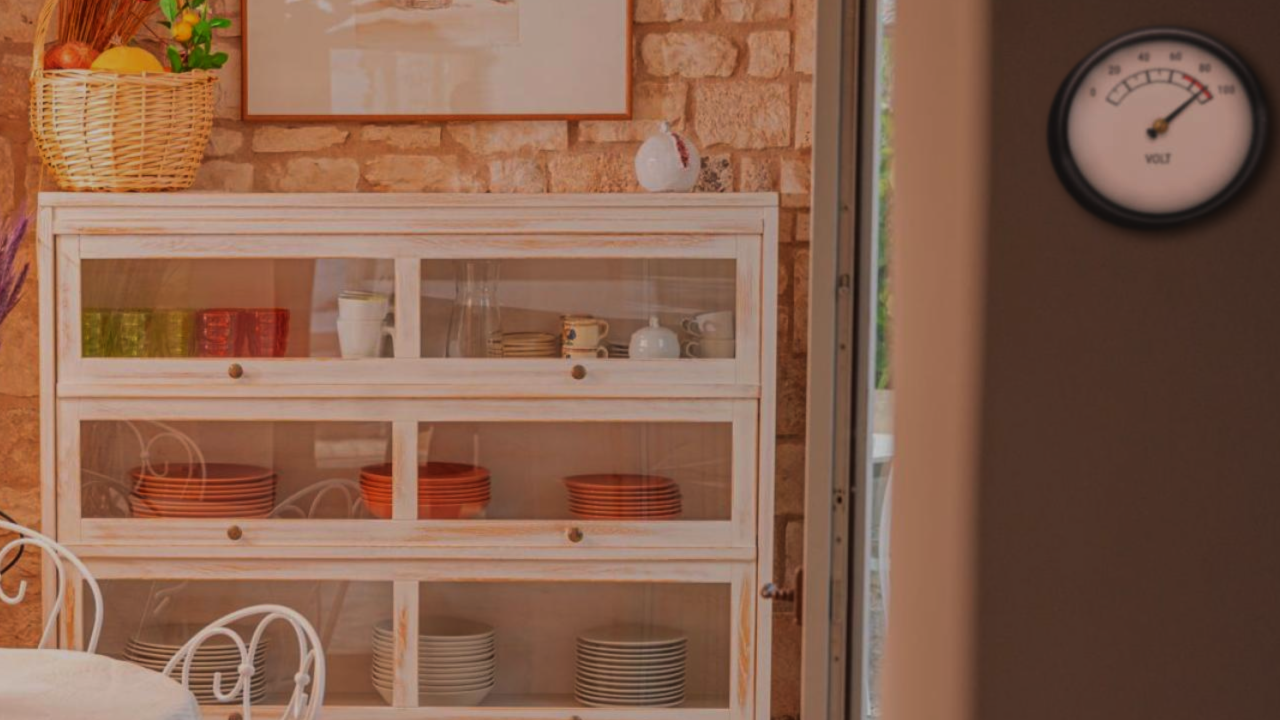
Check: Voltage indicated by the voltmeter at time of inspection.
90 V
